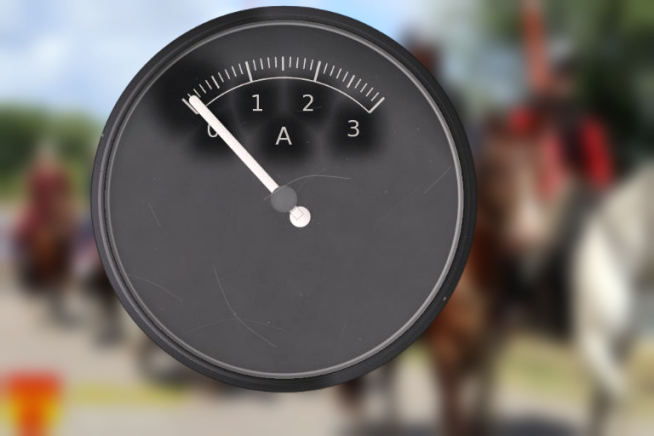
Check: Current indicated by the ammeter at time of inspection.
0.1 A
